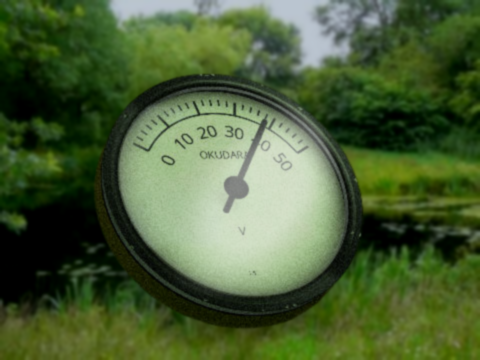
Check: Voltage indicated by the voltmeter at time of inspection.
38 V
